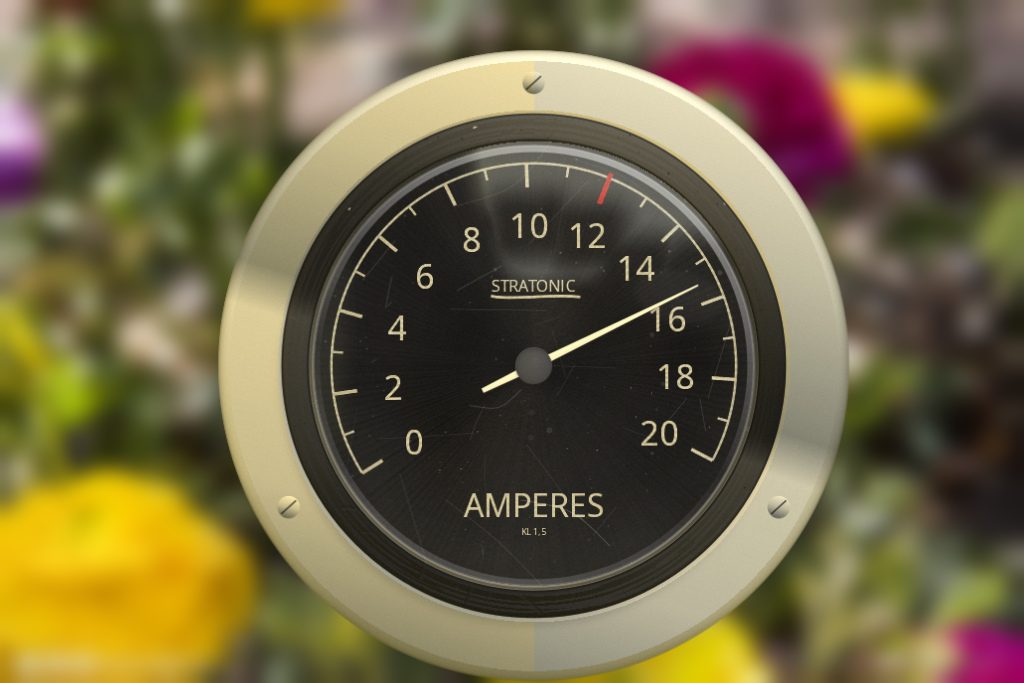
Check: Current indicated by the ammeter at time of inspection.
15.5 A
